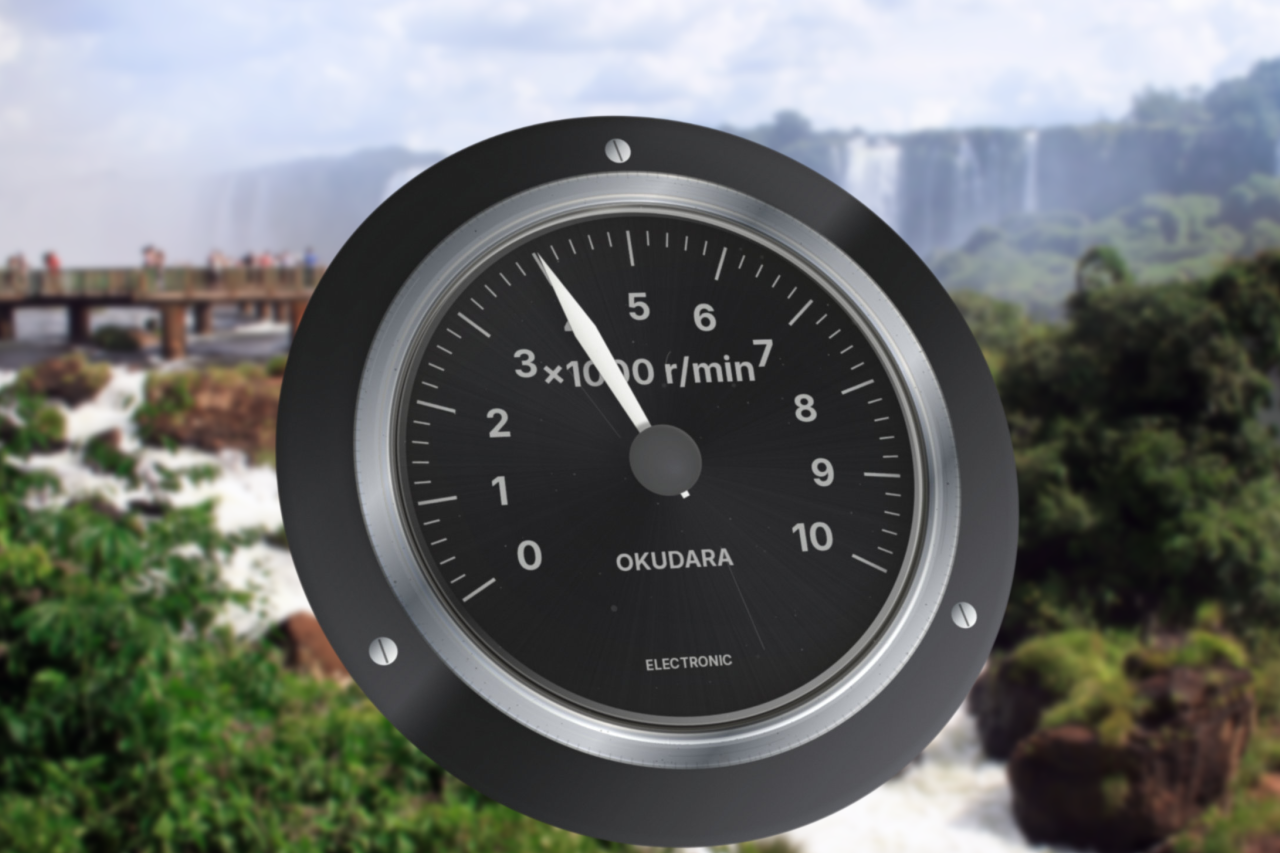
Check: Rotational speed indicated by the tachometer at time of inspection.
4000 rpm
